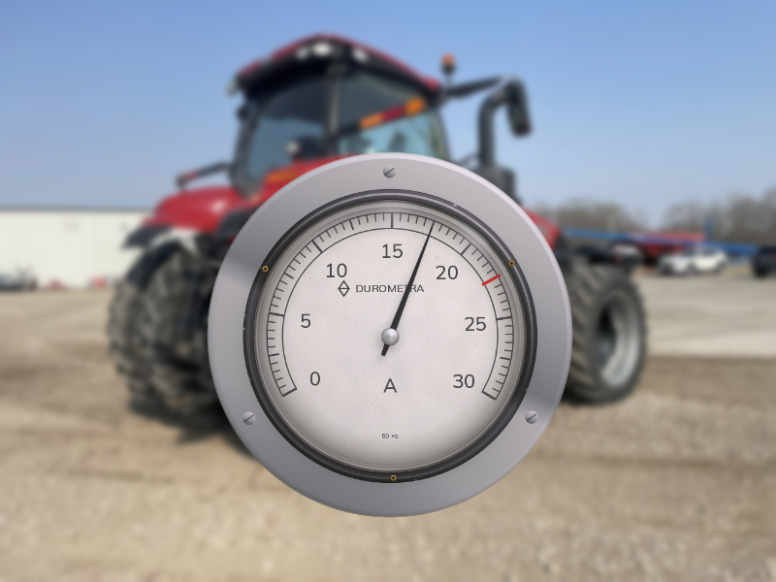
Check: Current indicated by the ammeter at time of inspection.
17.5 A
